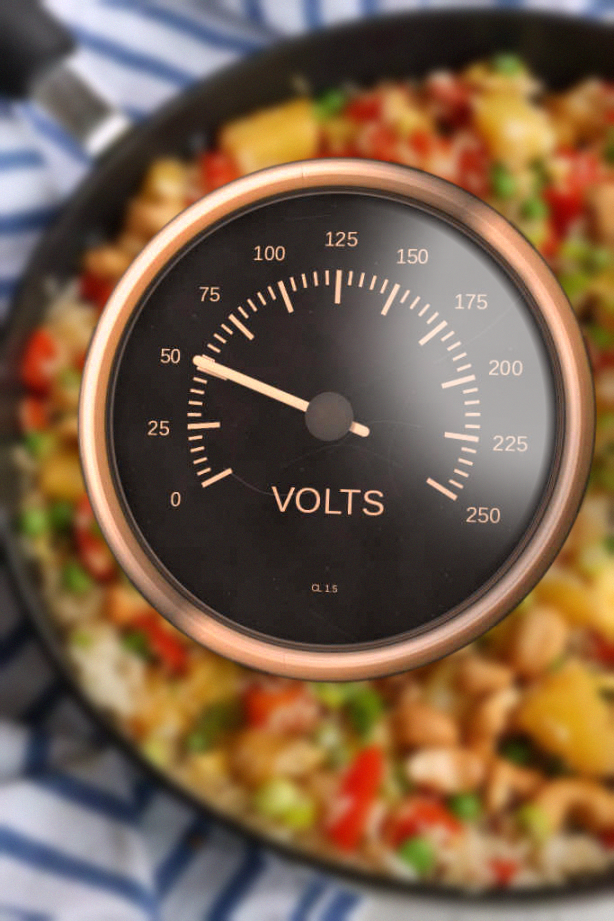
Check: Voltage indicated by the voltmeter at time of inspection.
52.5 V
